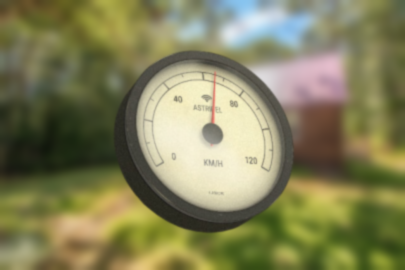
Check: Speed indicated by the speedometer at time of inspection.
65 km/h
